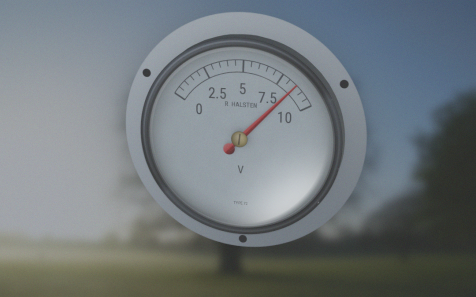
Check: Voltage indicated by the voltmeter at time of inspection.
8.5 V
